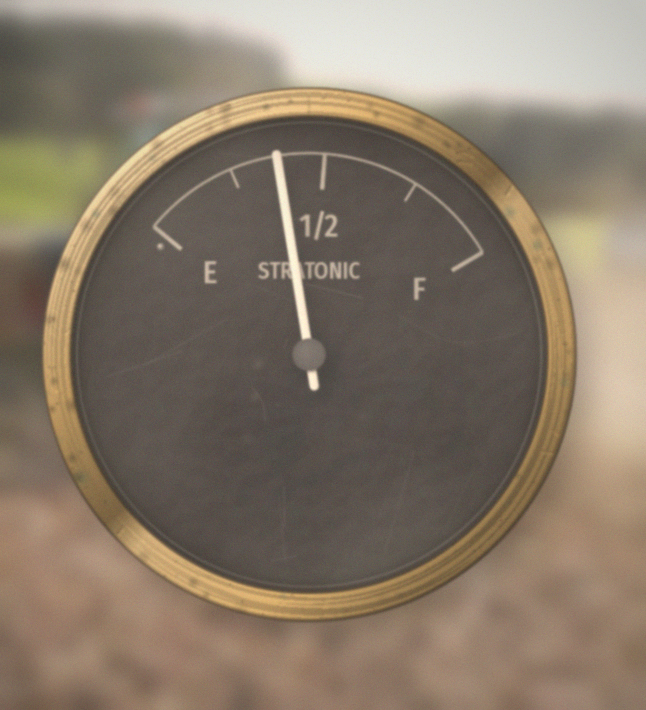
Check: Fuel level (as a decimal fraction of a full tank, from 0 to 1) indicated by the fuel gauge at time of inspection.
0.375
